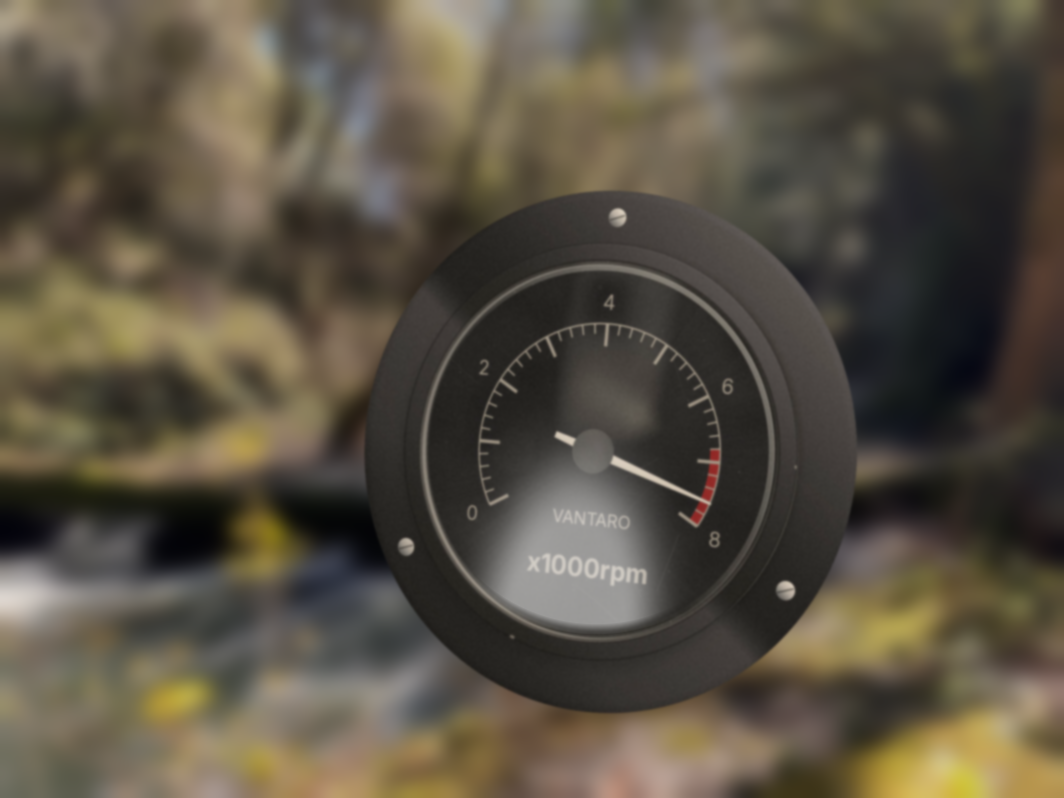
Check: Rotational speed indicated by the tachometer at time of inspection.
7600 rpm
